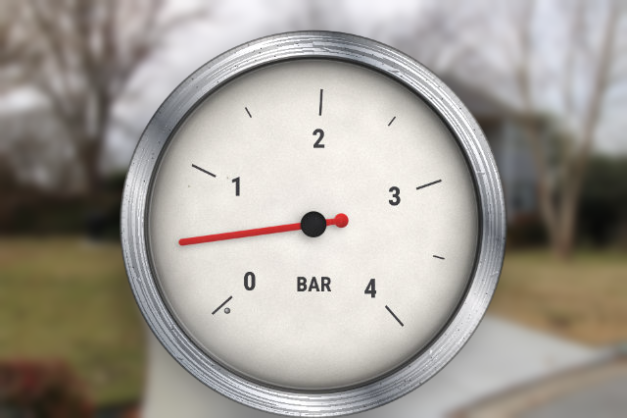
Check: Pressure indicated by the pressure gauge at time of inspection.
0.5 bar
